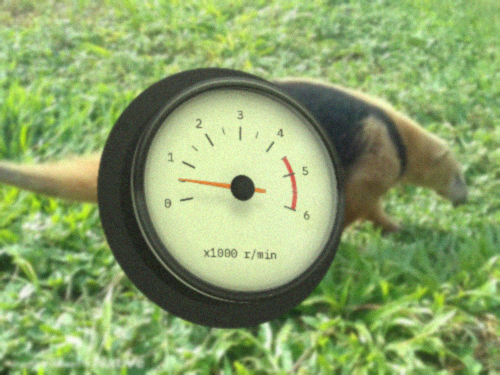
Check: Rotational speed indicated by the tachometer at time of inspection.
500 rpm
